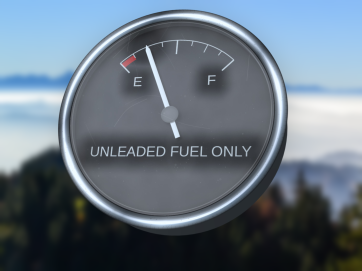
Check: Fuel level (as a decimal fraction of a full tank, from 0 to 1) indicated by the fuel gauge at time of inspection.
0.25
